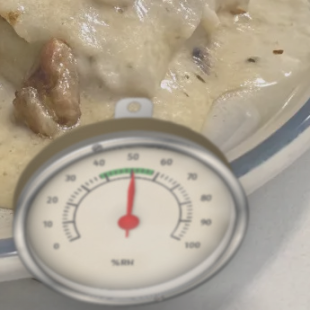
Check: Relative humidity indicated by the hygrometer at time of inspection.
50 %
